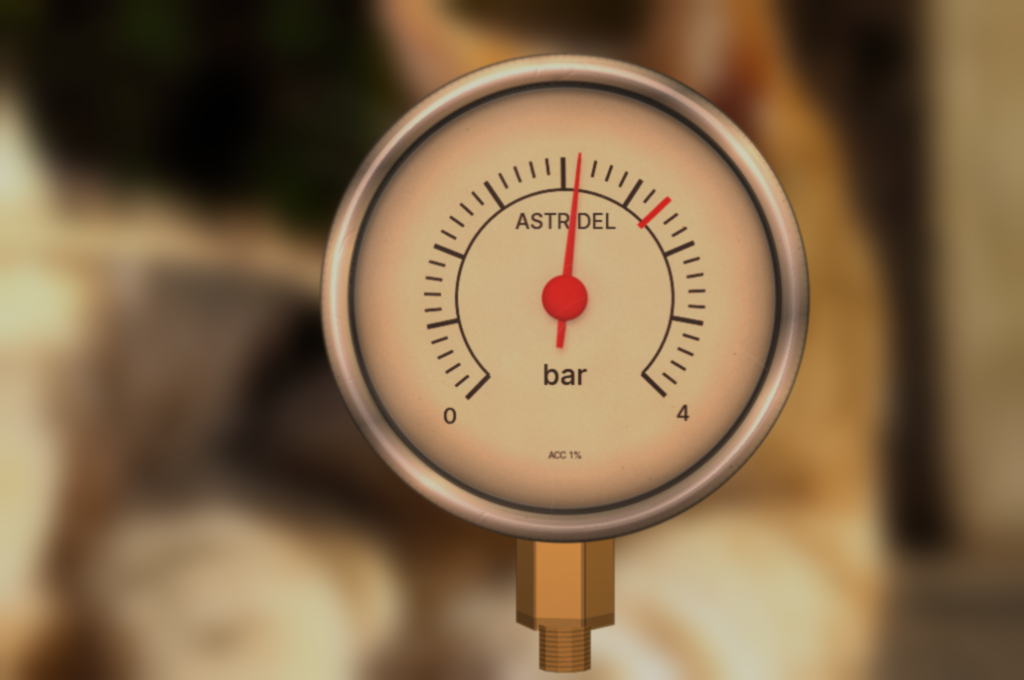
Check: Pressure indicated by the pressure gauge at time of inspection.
2.1 bar
